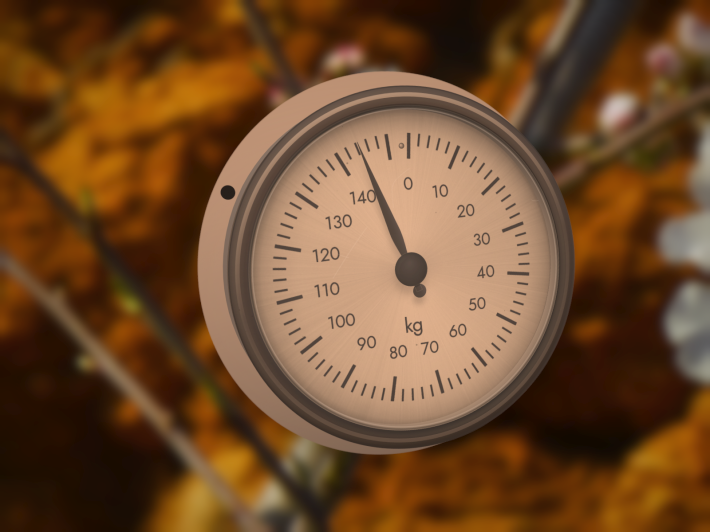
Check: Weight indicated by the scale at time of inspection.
144 kg
